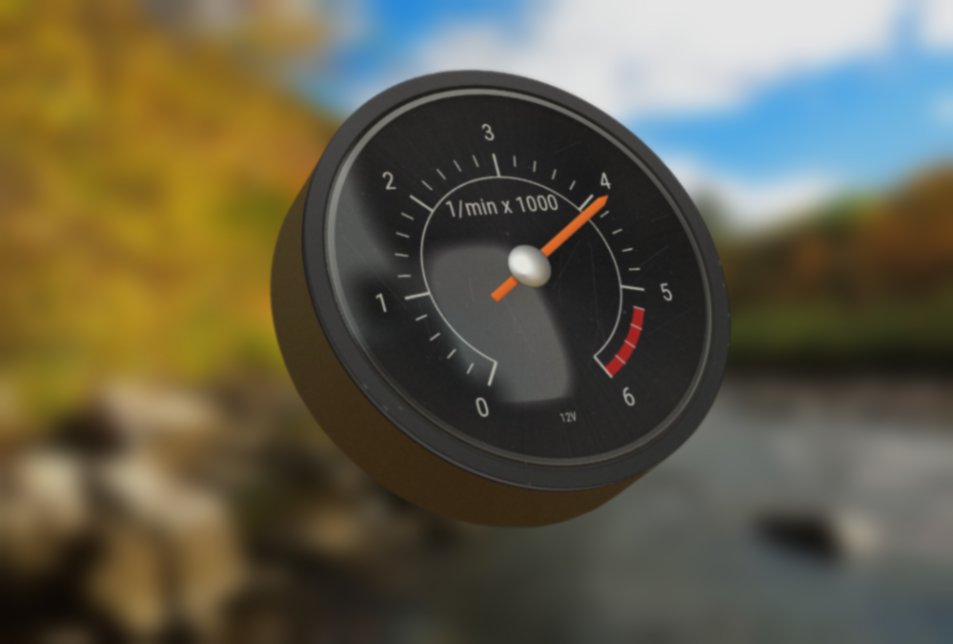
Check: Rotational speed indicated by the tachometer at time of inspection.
4100 rpm
